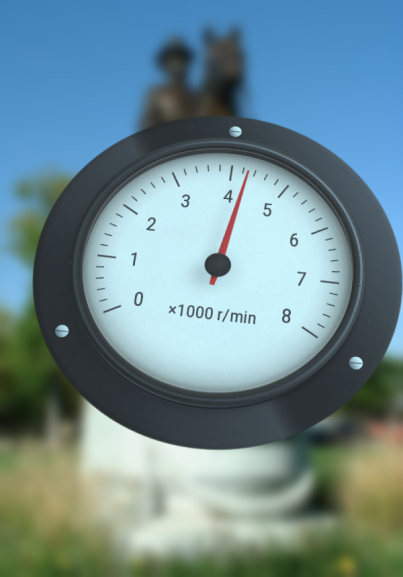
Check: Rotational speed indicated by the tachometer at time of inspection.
4300 rpm
